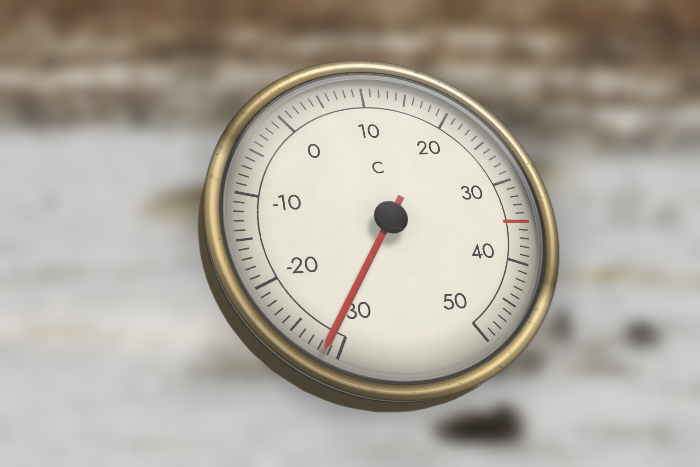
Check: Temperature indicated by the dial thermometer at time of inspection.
-28.5 °C
